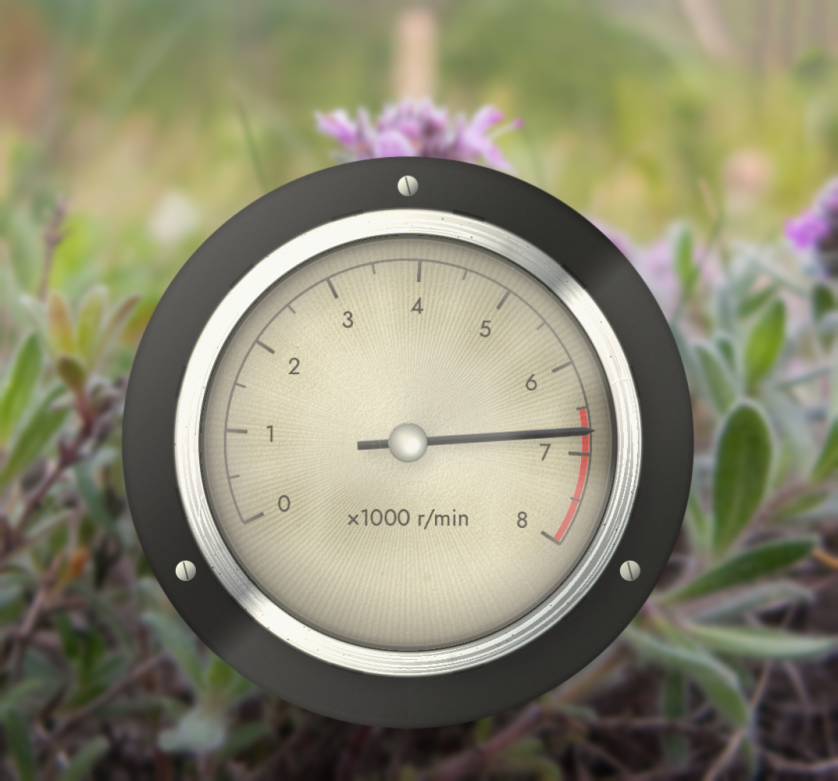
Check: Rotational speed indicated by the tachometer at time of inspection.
6750 rpm
